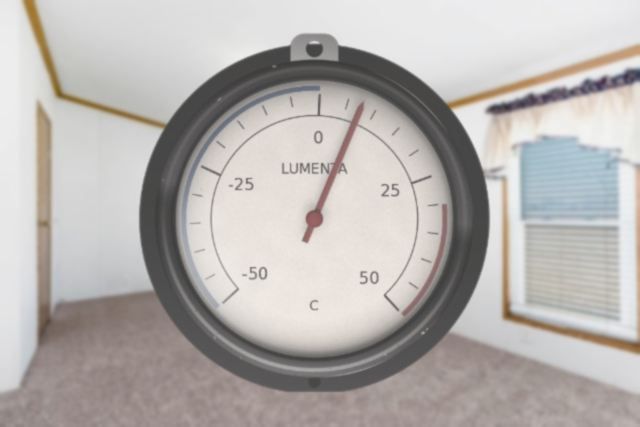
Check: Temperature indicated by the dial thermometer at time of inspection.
7.5 °C
